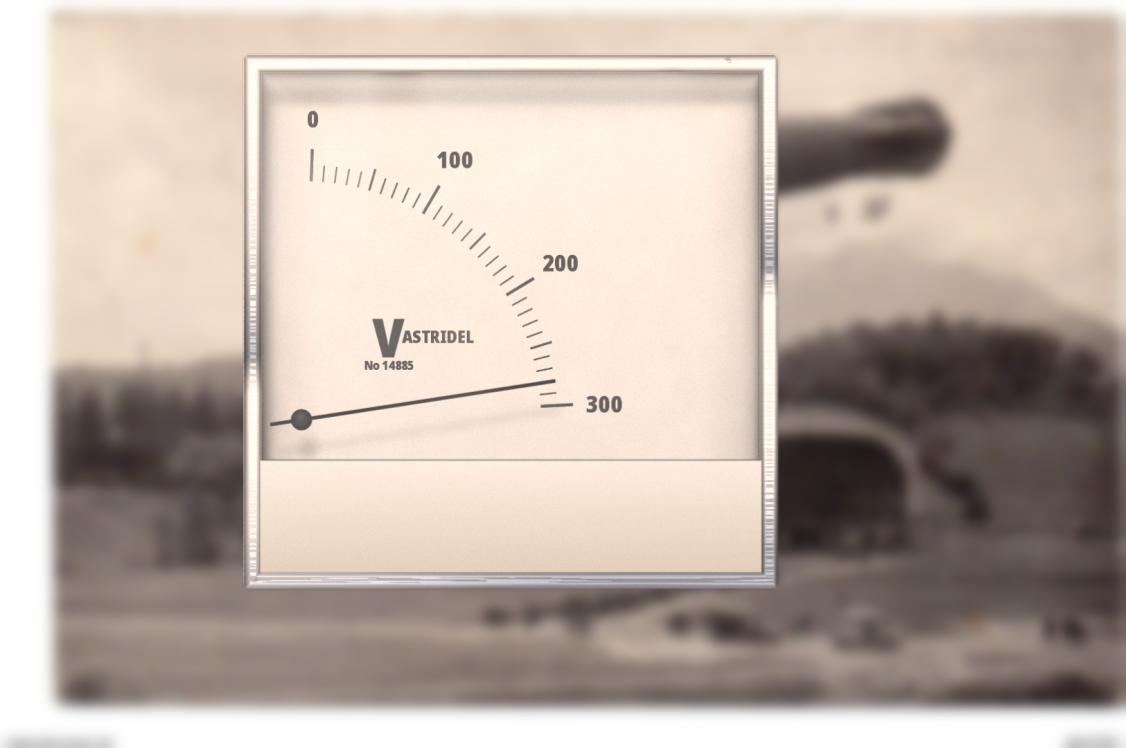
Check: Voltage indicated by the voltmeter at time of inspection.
280 V
